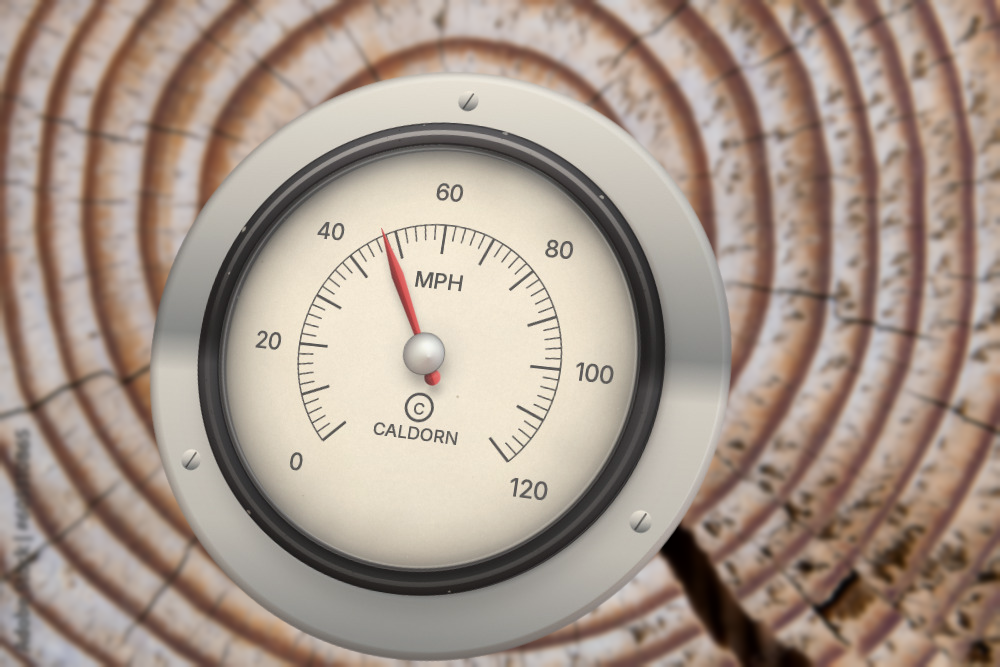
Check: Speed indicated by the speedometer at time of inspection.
48 mph
